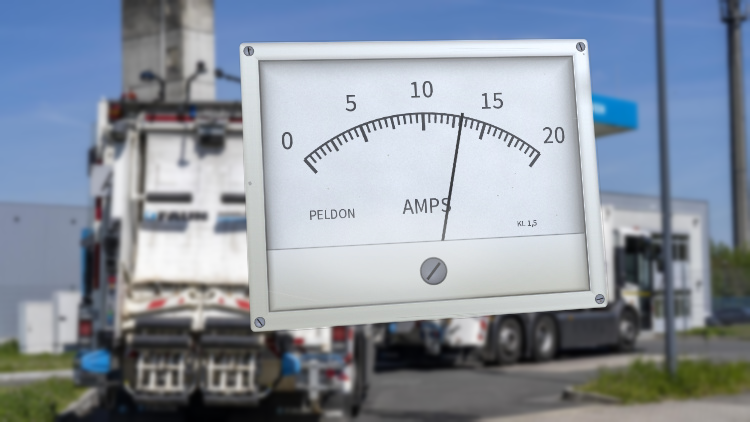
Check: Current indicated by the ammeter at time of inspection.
13 A
